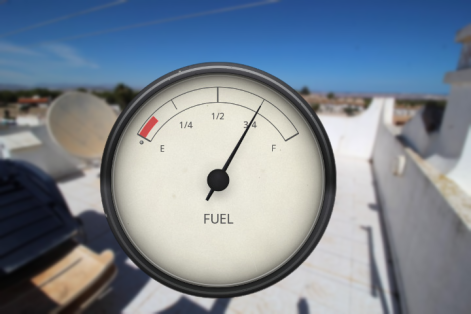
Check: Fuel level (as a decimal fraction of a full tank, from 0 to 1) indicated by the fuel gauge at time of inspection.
0.75
